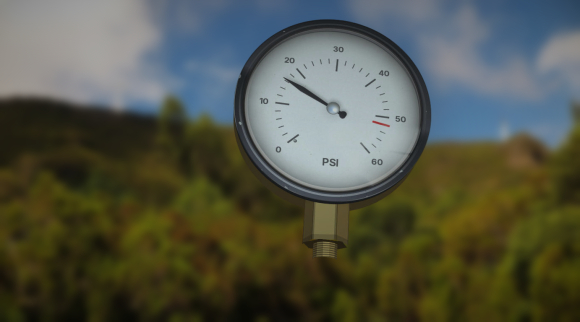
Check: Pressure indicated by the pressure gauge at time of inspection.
16 psi
